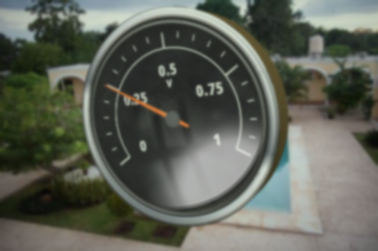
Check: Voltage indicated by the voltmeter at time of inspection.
0.25 V
